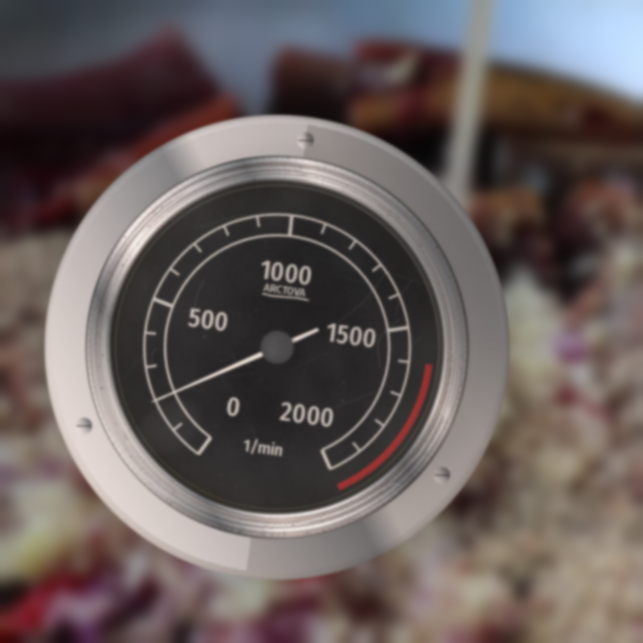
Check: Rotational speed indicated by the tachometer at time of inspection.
200 rpm
